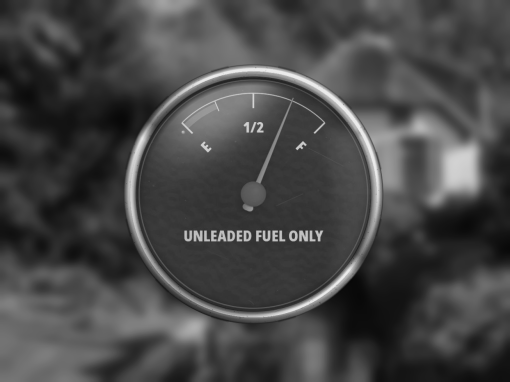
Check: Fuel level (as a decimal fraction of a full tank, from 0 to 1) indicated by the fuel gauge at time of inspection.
0.75
